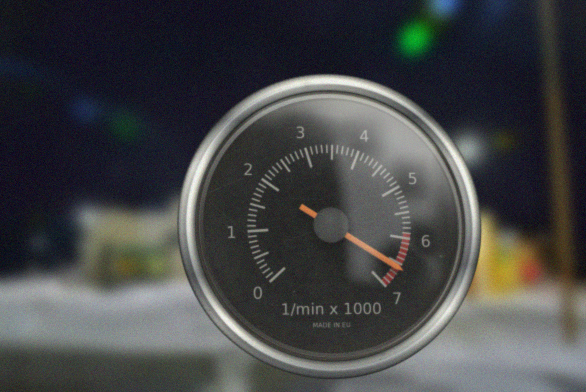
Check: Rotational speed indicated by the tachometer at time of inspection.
6600 rpm
